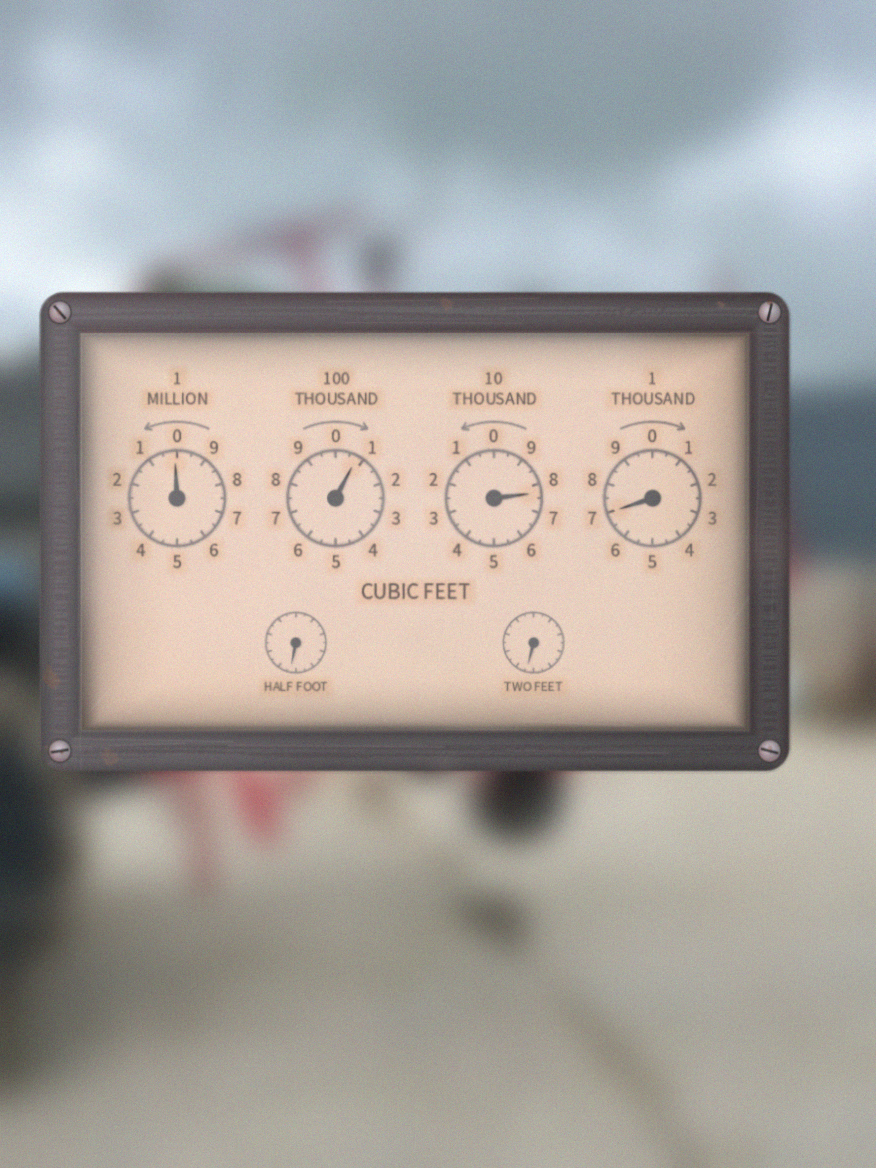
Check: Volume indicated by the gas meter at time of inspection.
7700 ft³
